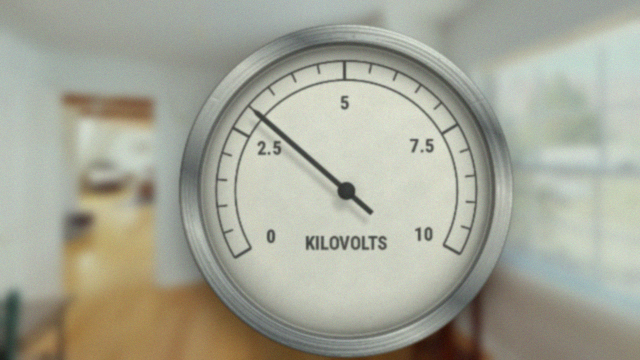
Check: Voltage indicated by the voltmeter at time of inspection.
3 kV
